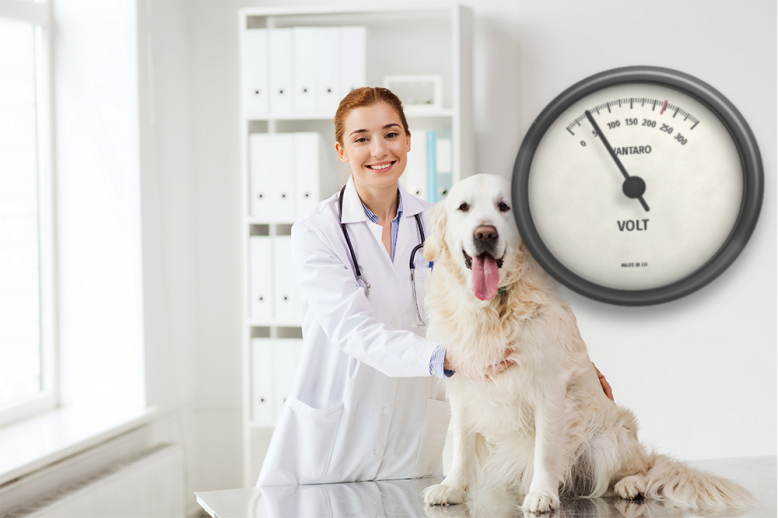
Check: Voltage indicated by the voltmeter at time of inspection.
50 V
